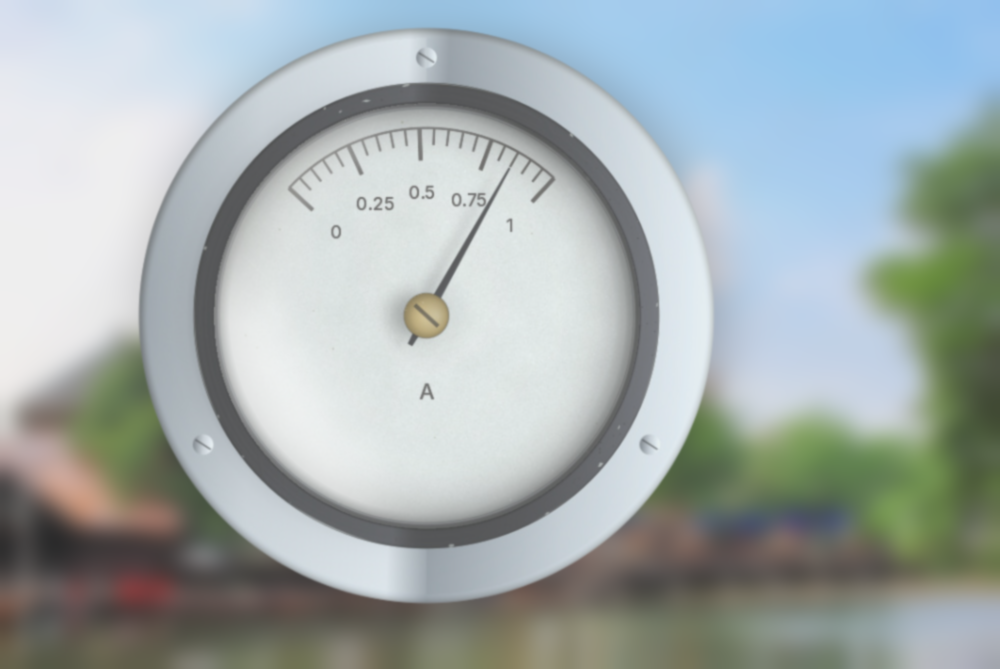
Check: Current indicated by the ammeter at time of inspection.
0.85 A
